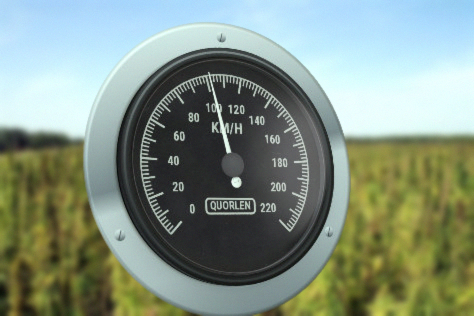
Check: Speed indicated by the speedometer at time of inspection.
100 km/h
